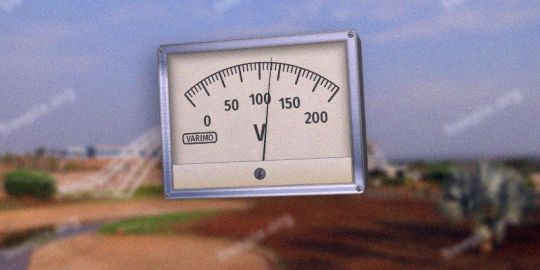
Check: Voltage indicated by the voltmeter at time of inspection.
115 V
